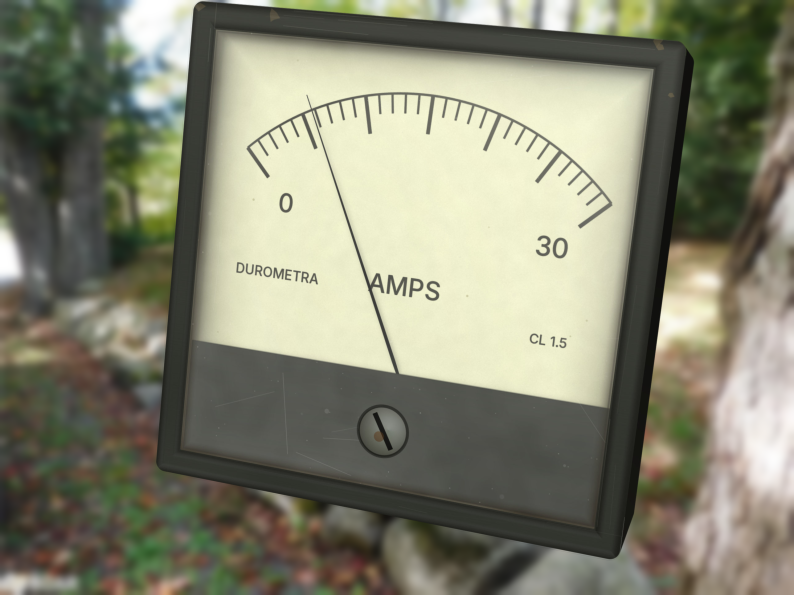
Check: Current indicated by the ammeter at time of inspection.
6 A
